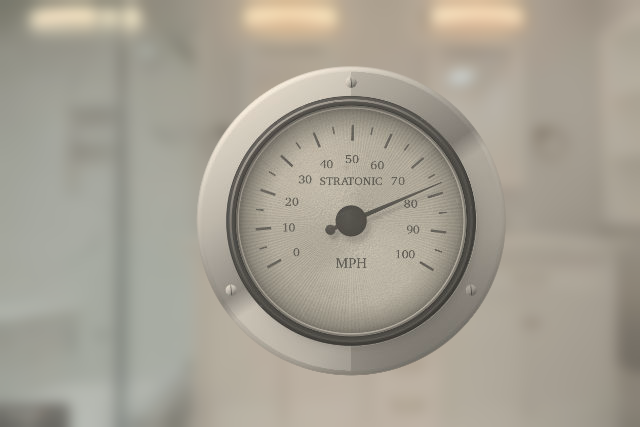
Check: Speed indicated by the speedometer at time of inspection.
77.5 mph
